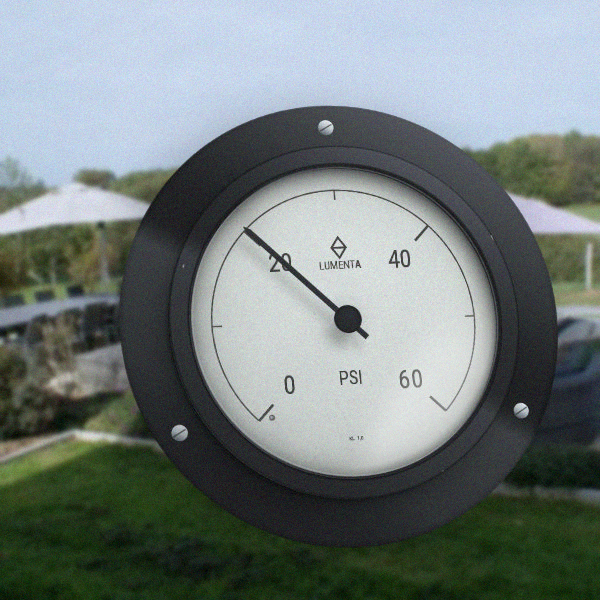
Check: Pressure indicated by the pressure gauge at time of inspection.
20 psi
